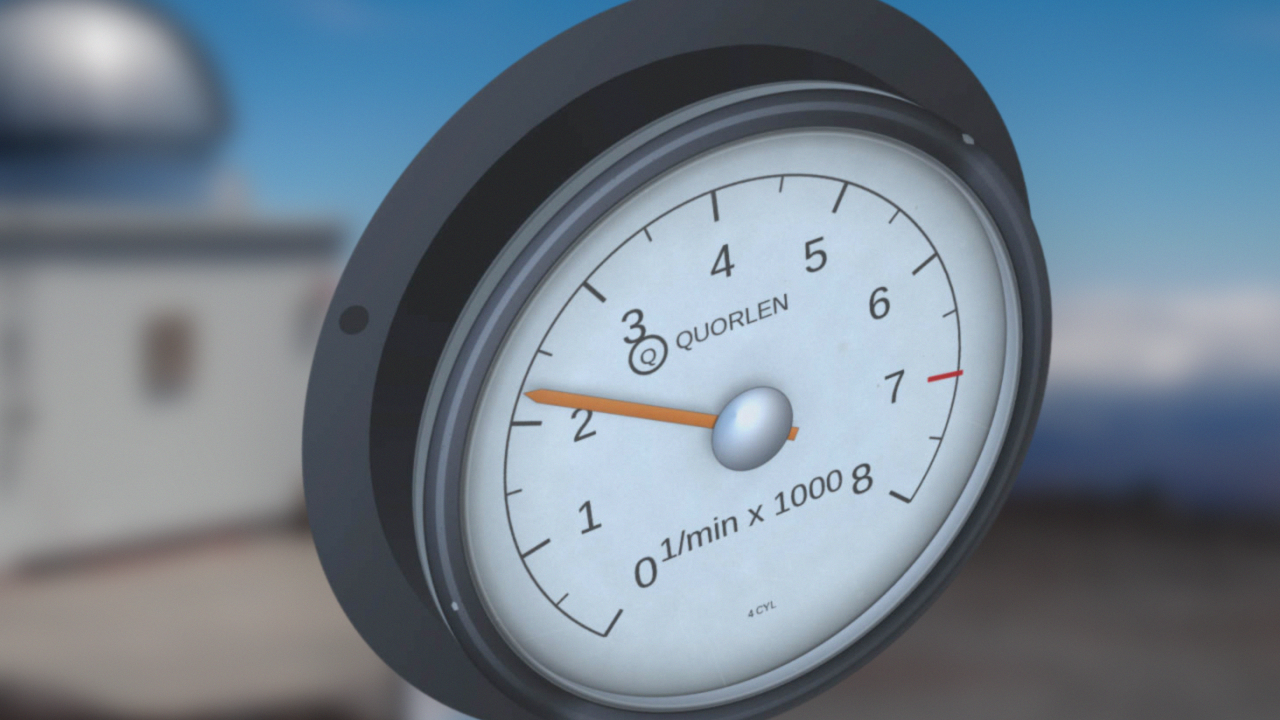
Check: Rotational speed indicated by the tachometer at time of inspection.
2250 rpm
